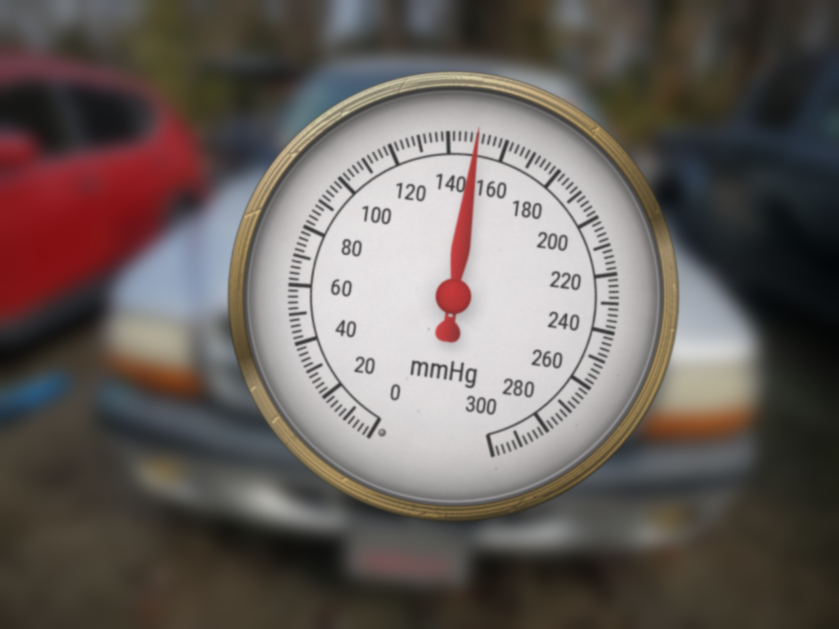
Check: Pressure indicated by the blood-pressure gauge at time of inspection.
150 mmHg
